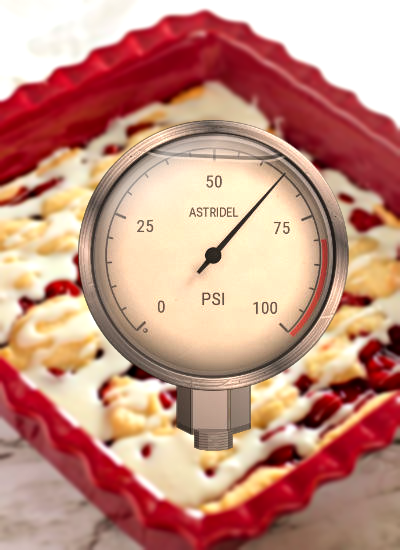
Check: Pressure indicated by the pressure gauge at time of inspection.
65 psi
